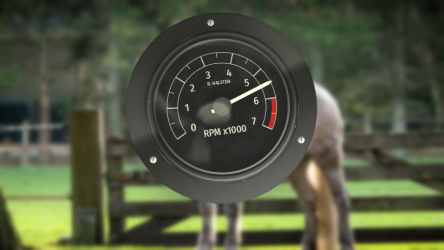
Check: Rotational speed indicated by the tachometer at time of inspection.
5500 rpm
